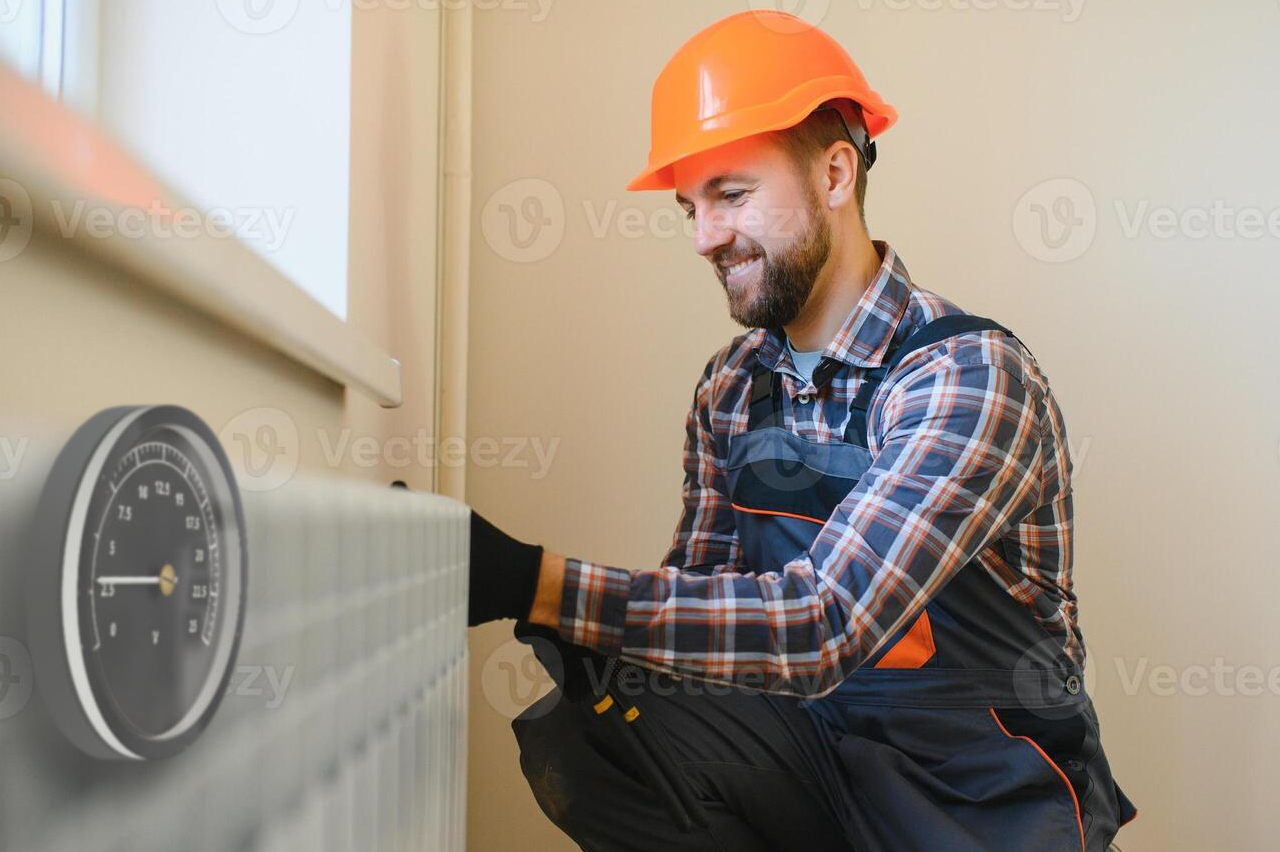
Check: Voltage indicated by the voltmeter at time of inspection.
3 V
